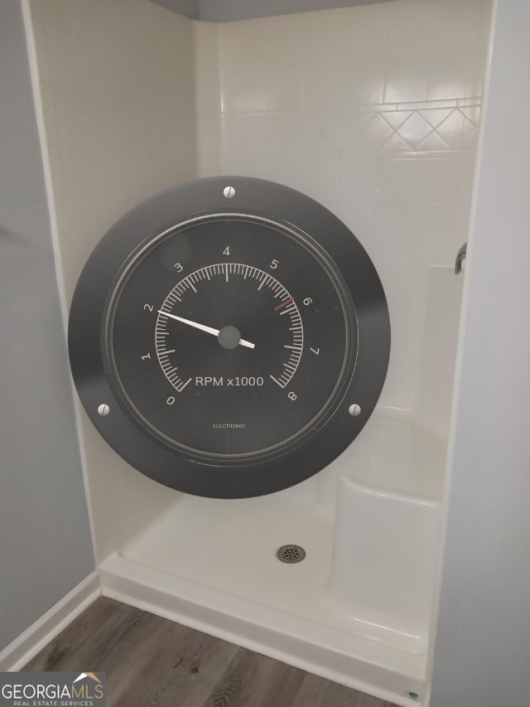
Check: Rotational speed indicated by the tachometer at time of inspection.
2000 rpm
